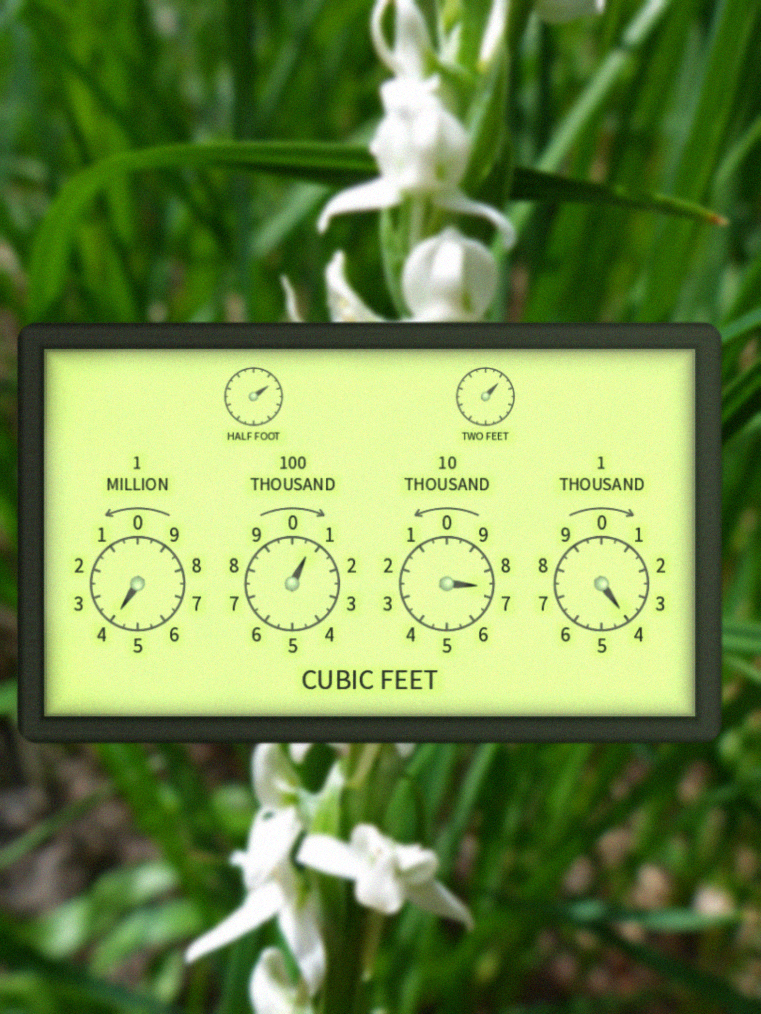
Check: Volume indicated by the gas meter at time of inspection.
407400 ft³
